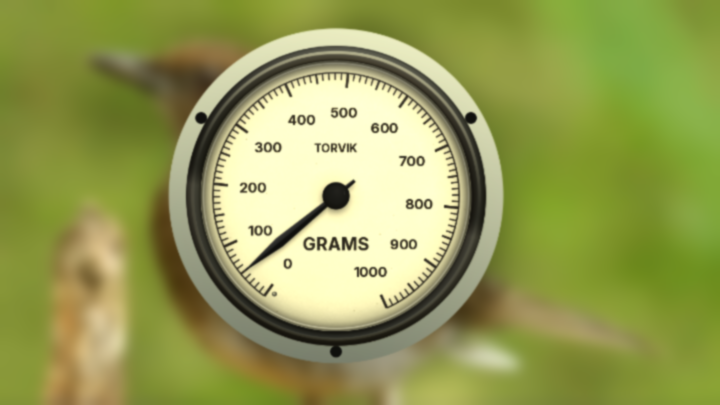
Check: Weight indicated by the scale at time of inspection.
50 g
